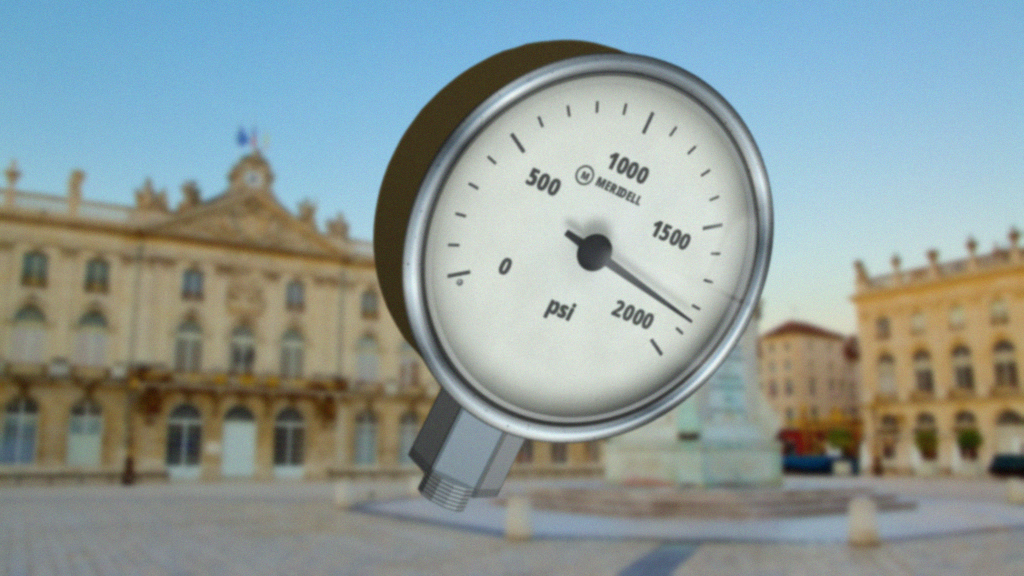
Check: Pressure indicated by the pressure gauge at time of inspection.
1850 psi
